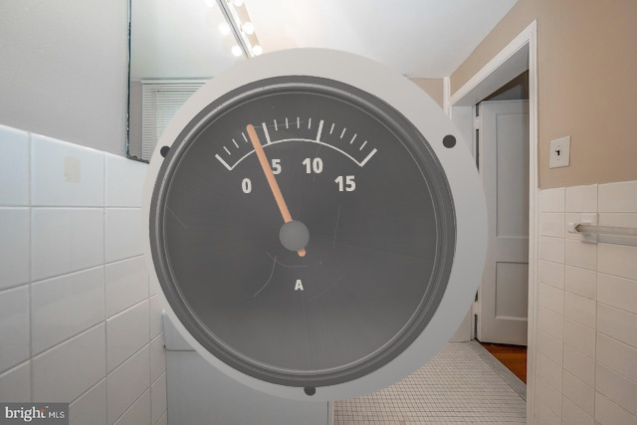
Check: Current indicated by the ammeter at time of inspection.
4 A
